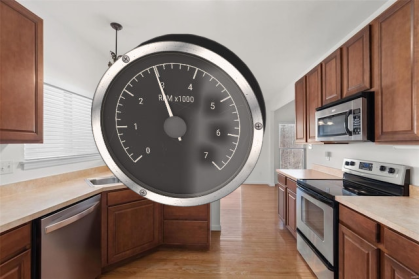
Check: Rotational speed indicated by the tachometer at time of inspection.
3000 rpm
